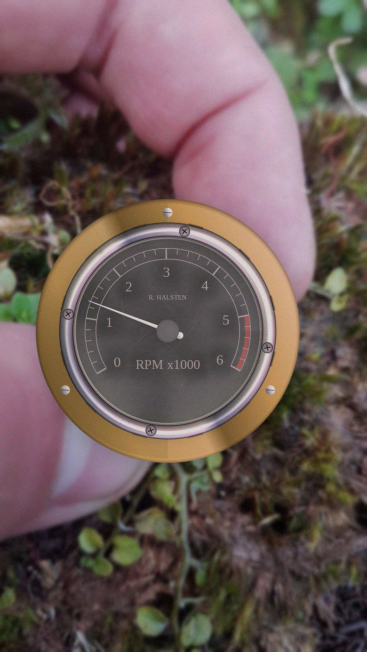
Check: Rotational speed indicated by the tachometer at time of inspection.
1300 rpm
